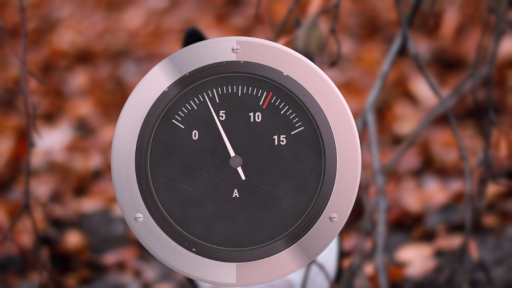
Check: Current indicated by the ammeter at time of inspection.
4 A
